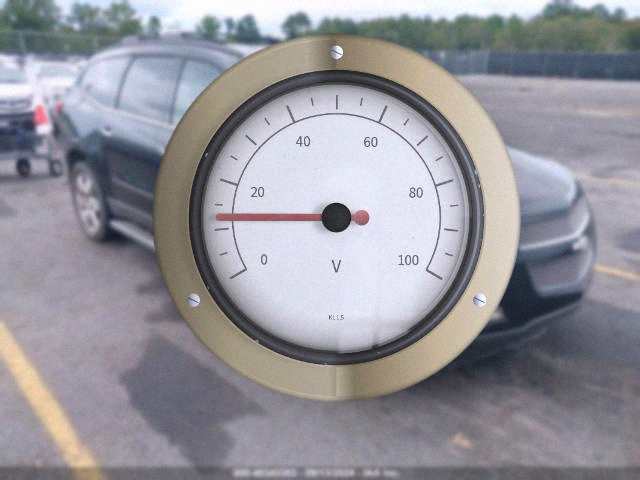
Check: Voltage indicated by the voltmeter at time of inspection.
12.5 V
